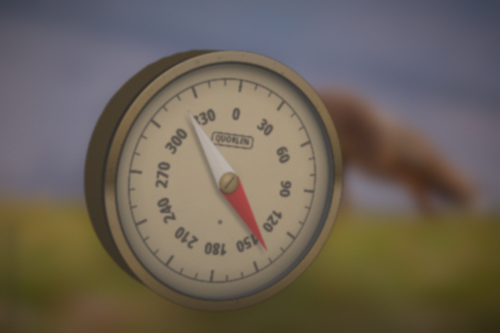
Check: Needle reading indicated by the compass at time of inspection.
140 °
